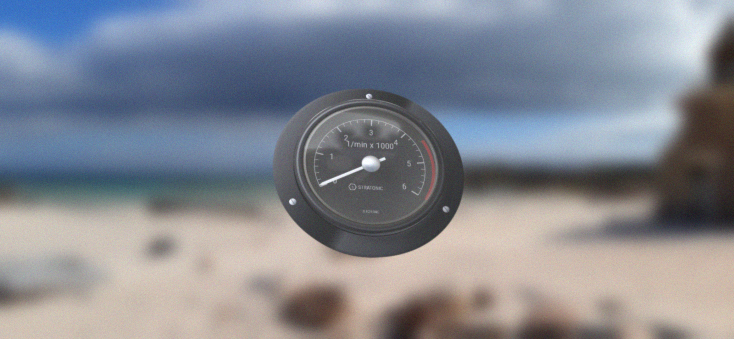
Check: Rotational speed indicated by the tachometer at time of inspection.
0 rpm
